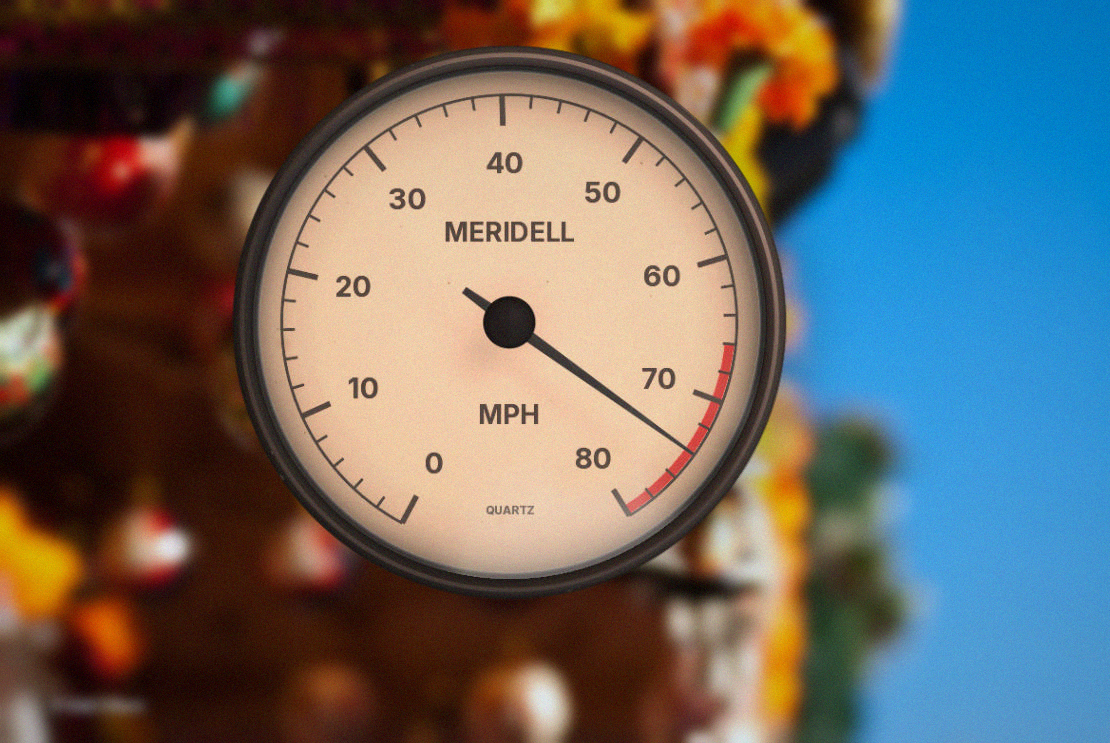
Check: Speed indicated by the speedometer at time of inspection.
74 mph
